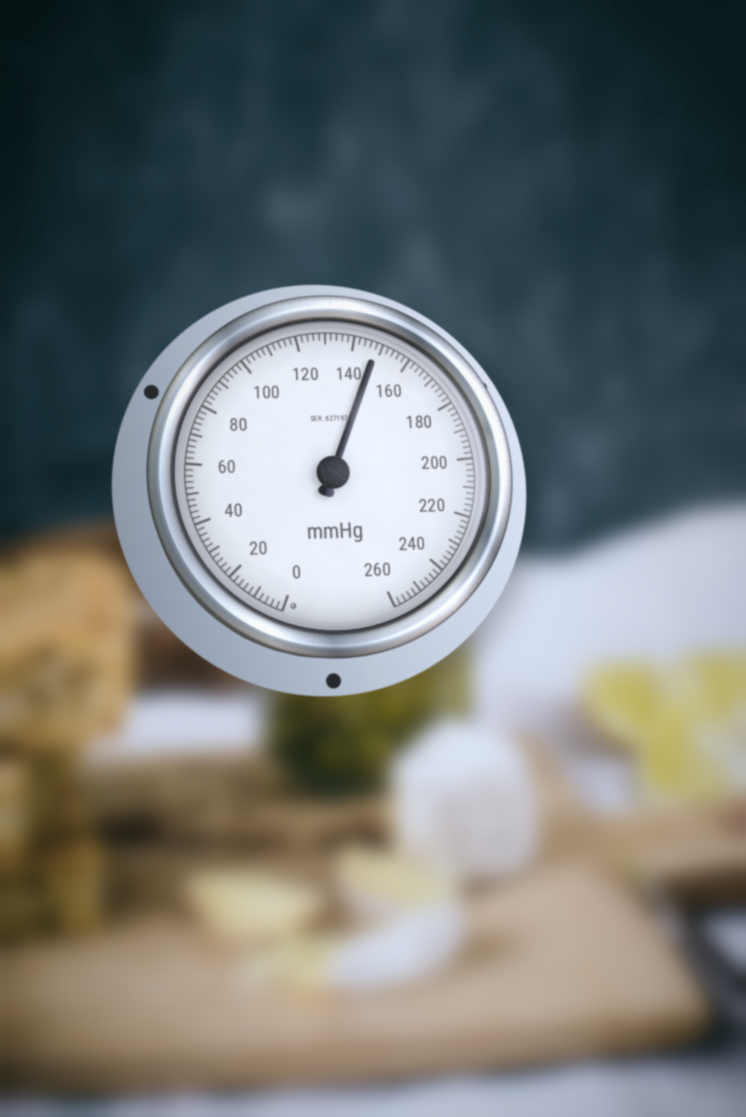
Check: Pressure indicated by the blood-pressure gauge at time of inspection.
148 mmHg
